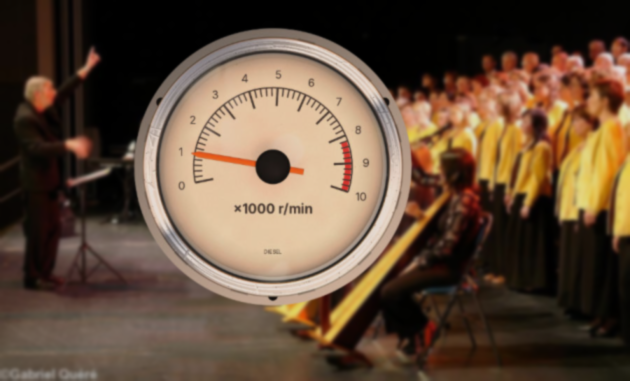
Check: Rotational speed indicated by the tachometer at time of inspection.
1000 rpm
